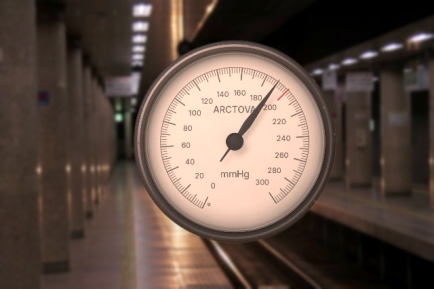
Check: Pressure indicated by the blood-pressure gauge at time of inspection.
190 mmHg
